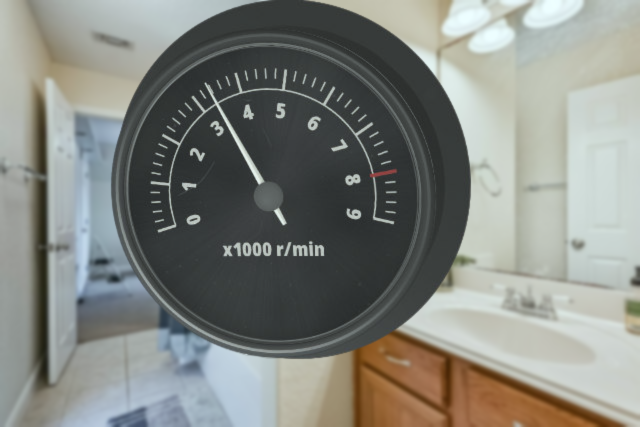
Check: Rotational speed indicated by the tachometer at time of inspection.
3400 rpm
